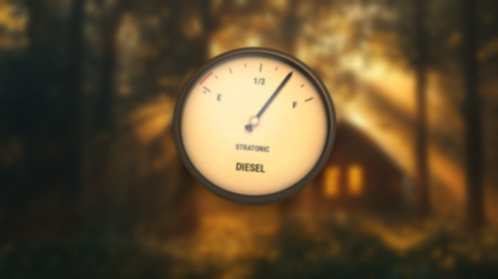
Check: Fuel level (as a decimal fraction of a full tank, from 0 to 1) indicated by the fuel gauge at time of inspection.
0.75
